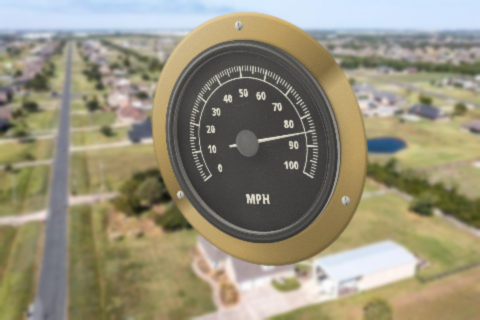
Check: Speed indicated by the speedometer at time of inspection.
85 mph
